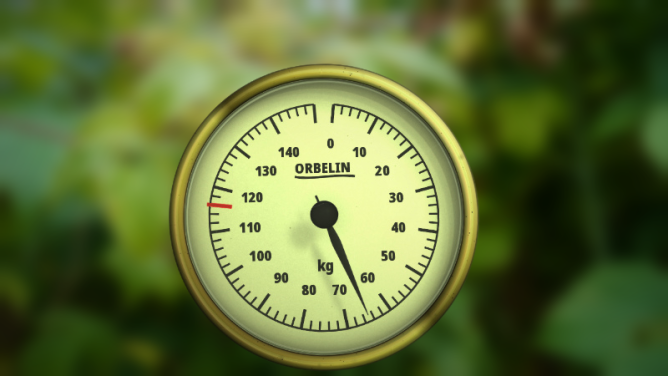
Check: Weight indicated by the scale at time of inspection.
65 kg
